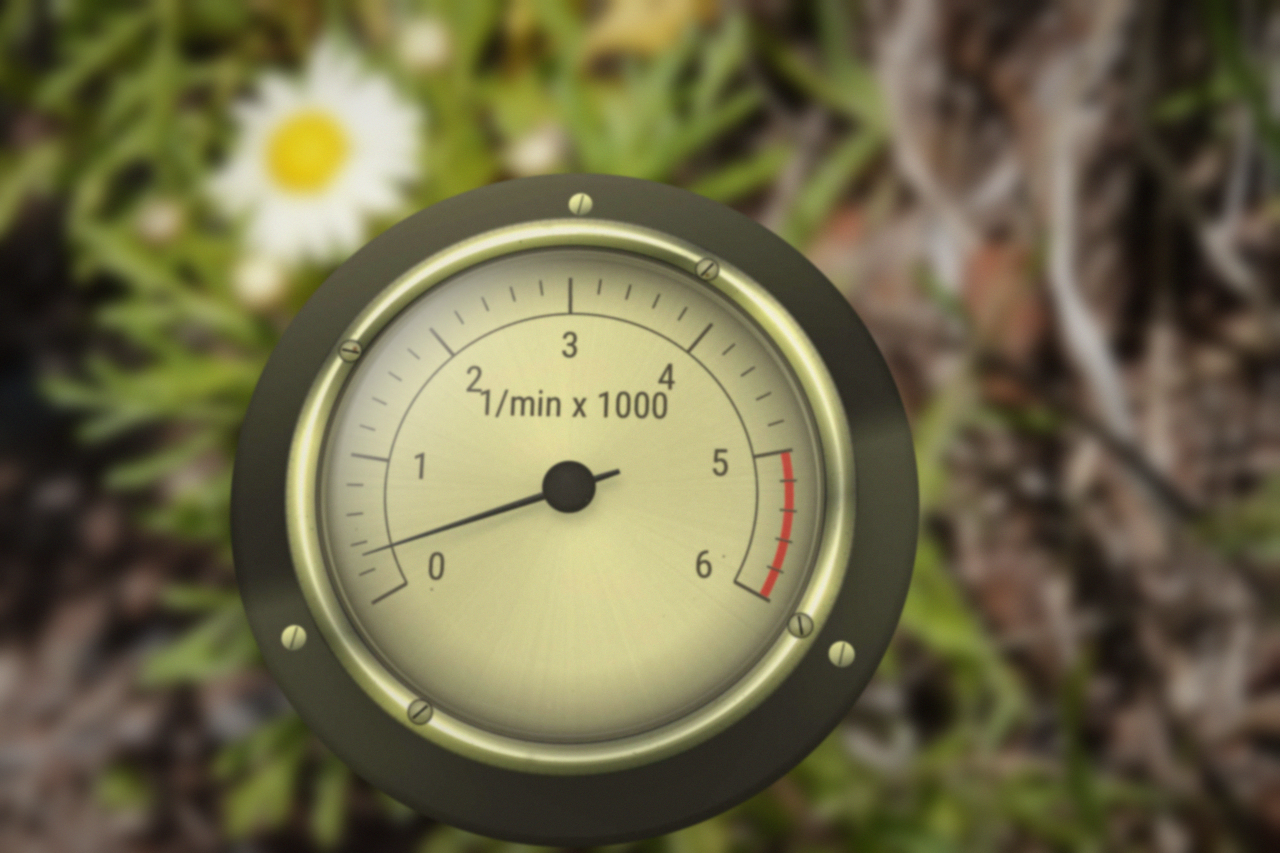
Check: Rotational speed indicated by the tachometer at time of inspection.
300 rpm
